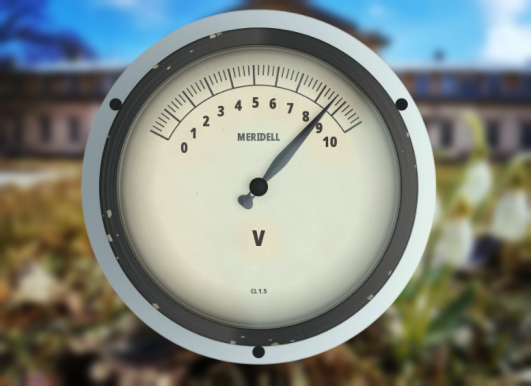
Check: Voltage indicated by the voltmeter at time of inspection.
8.6 V
